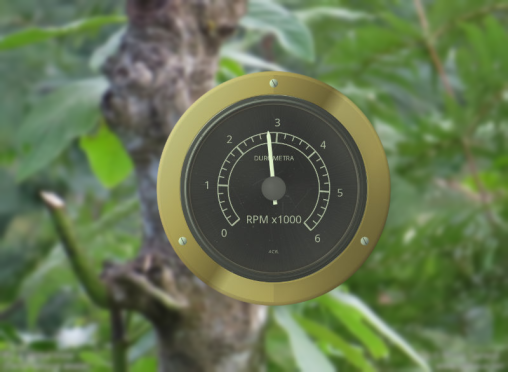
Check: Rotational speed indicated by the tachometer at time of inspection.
2800 rpm
